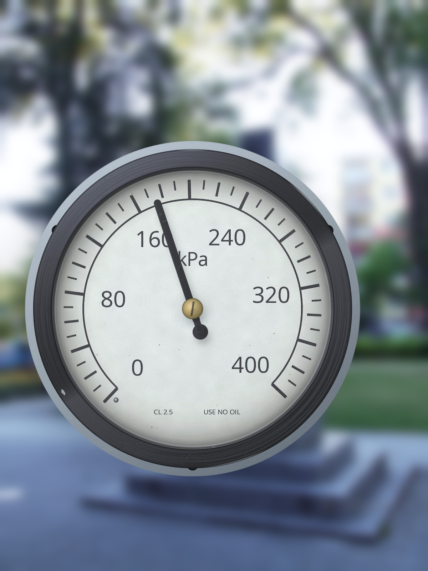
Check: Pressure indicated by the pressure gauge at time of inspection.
175 kPa
